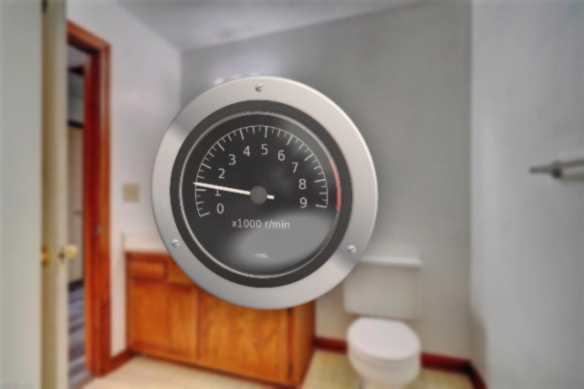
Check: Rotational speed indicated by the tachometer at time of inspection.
1250 rpm
